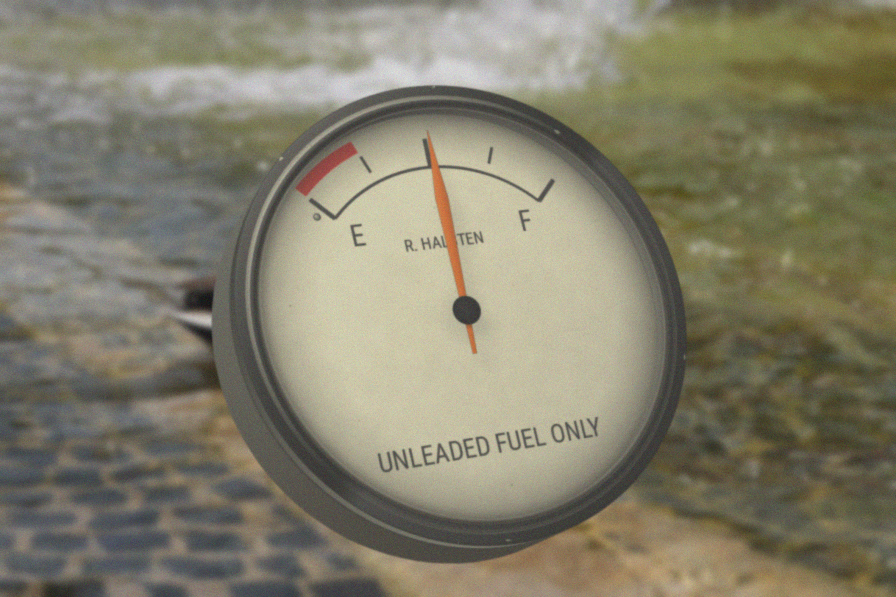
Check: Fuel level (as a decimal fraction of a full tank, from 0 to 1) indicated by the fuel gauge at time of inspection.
0.5
